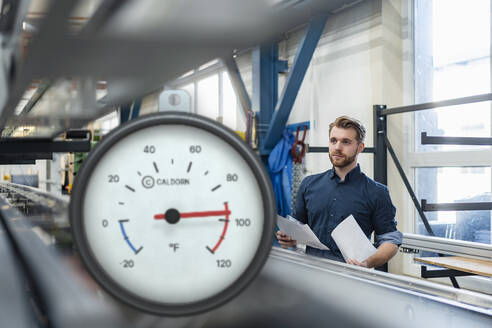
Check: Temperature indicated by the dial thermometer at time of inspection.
95 °F
